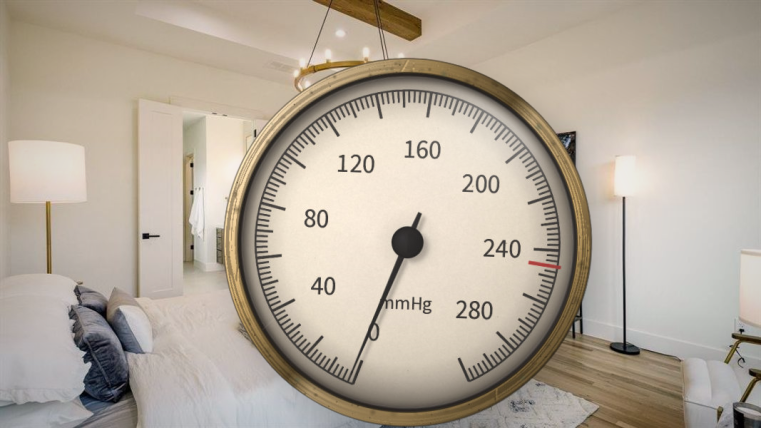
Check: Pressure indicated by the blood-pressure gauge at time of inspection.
2 mmHg
